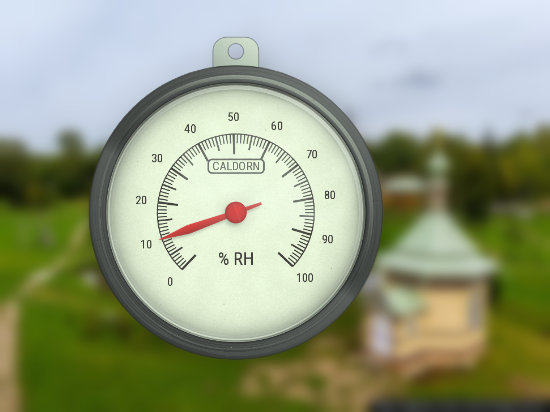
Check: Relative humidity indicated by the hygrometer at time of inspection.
10 %
